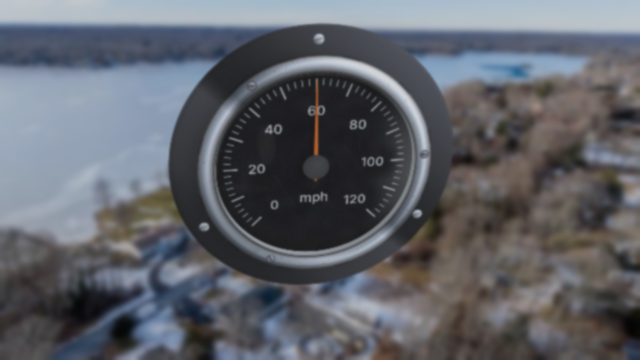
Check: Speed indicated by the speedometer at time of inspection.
60 mph
